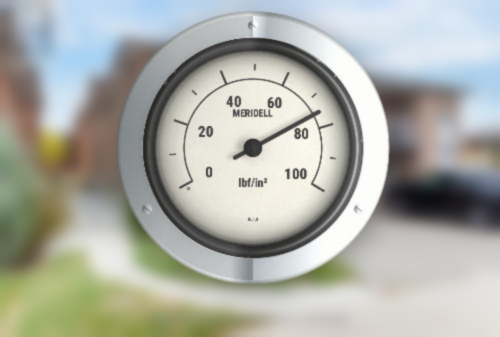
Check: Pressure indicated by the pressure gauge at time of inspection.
75 psi
